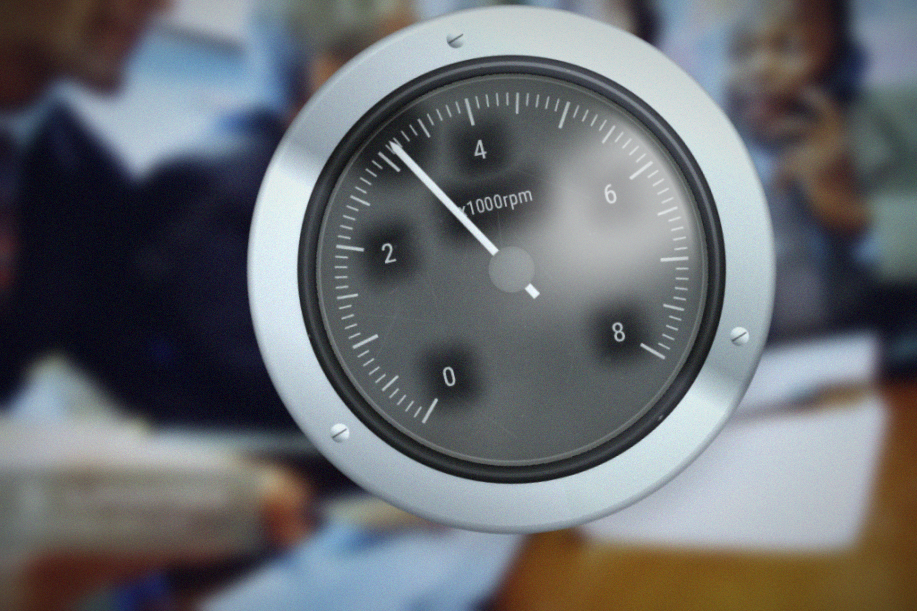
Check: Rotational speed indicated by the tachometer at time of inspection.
3150 rpm
